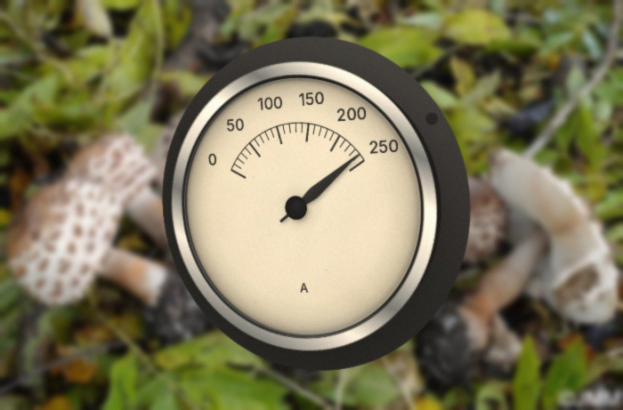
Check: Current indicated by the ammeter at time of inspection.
240 A
